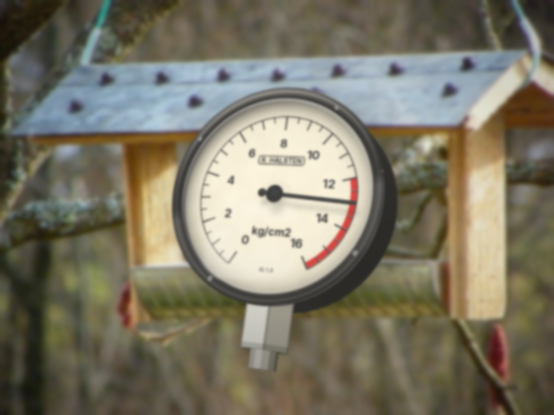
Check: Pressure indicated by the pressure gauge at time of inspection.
13 kg/cm²
